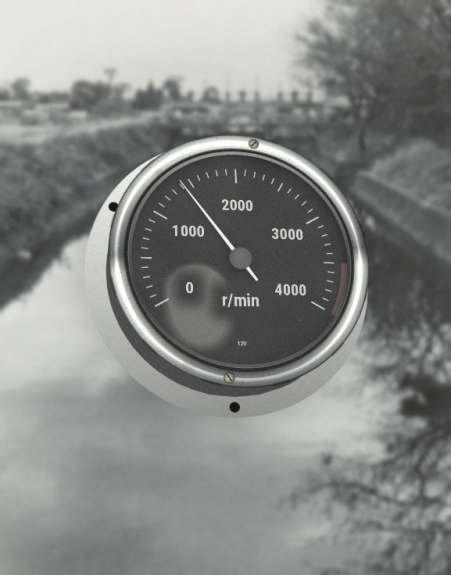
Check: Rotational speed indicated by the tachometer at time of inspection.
1400 rpm
